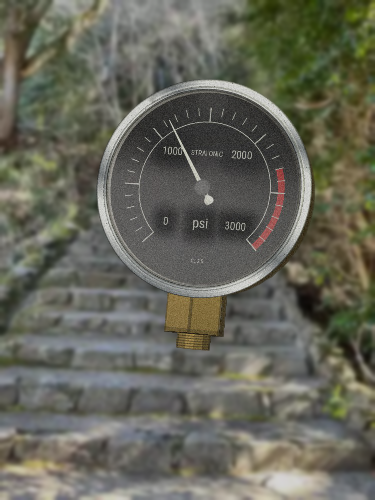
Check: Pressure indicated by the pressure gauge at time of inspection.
1150 psi
